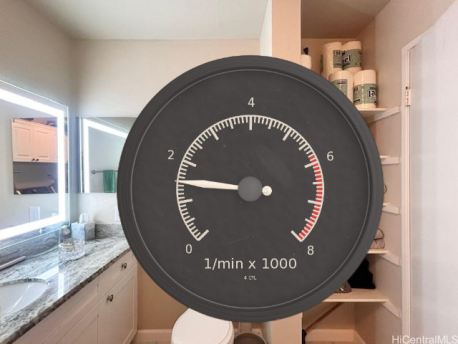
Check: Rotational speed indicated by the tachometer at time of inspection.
1500 rpm
